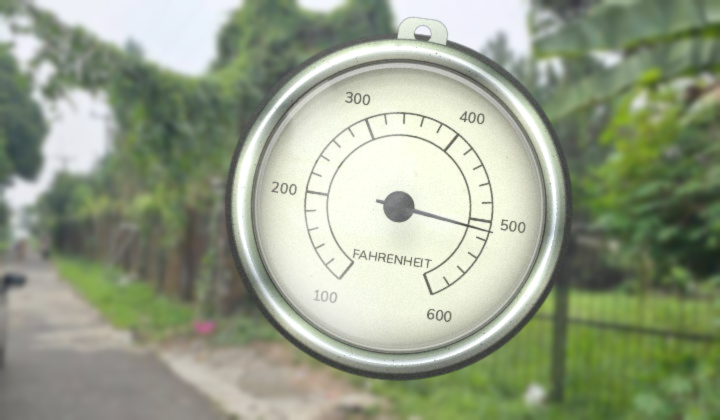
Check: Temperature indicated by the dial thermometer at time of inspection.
510 °F
